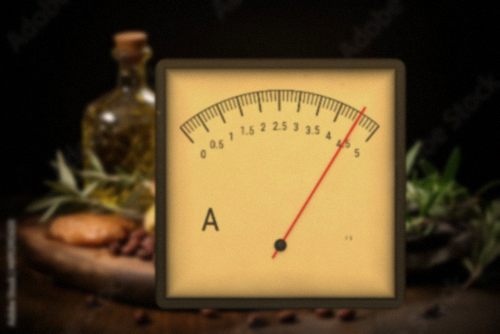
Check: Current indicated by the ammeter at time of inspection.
4.5 A
